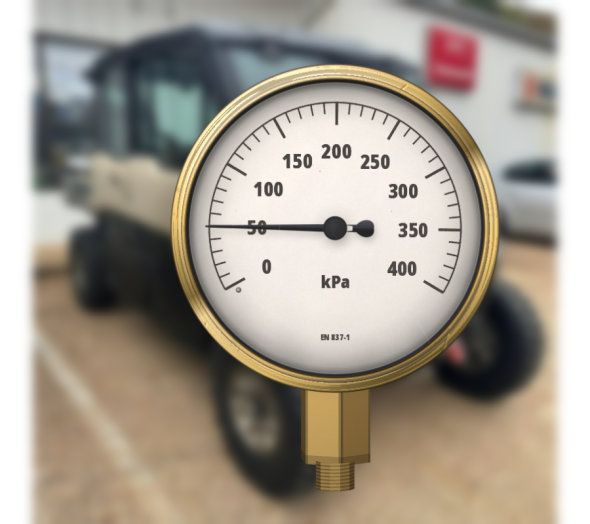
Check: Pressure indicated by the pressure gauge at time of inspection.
50 kPa
